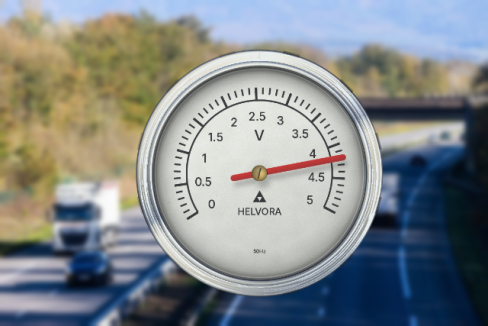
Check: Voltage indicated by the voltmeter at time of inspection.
4.2 V
